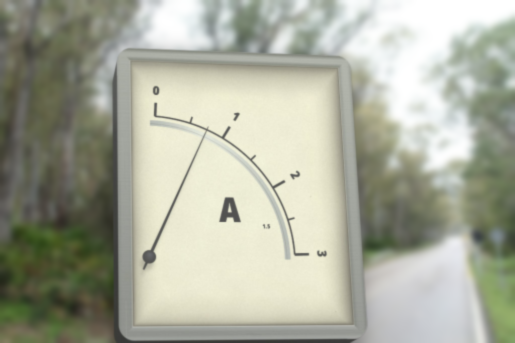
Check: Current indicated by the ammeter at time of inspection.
0.75 A
